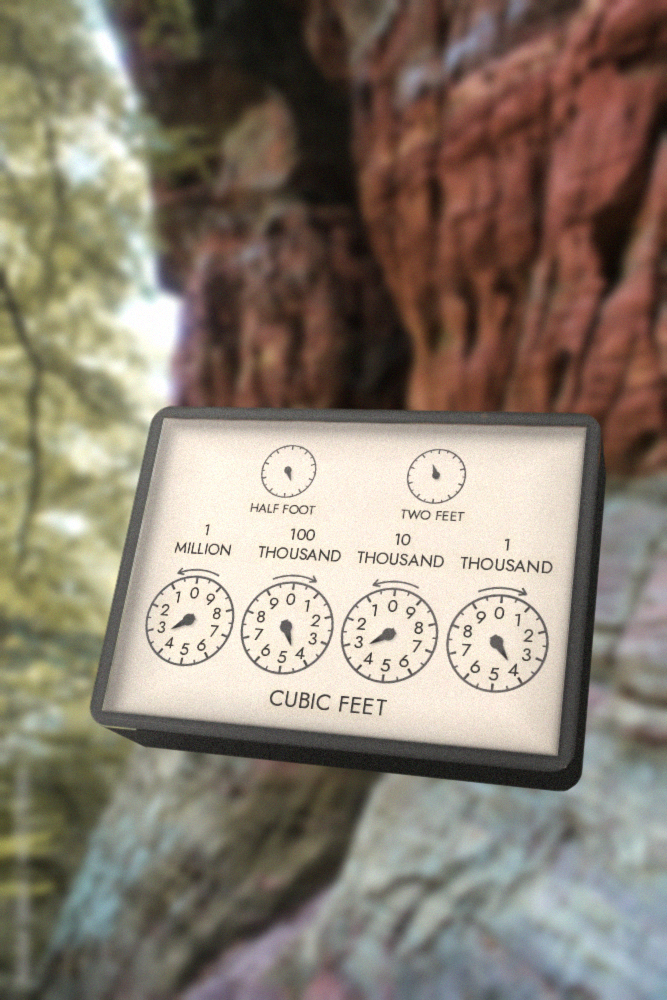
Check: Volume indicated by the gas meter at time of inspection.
343400 ft³
